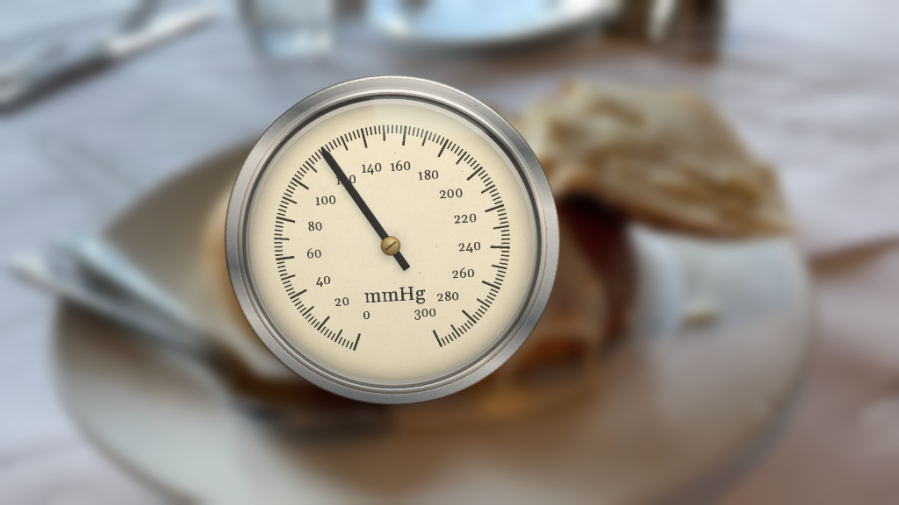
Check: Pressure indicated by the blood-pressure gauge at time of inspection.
120 mmHg
